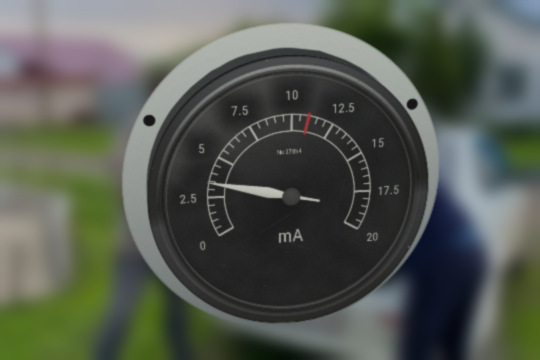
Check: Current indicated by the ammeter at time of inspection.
3.5 mA
